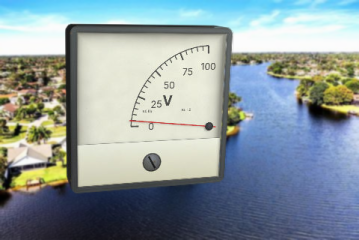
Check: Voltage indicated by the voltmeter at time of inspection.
5 V
